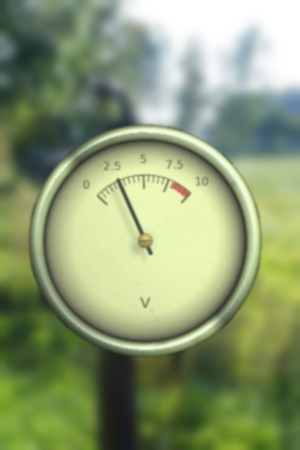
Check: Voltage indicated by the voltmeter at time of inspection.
2.5 V
